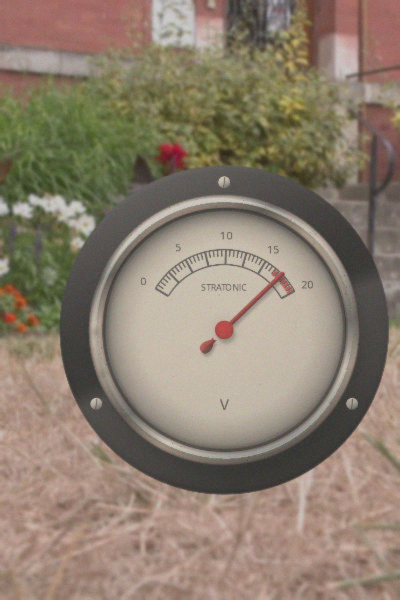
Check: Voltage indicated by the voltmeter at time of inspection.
17.5 V
